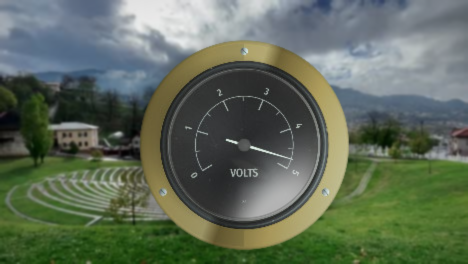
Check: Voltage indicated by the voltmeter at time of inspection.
4.75 V
